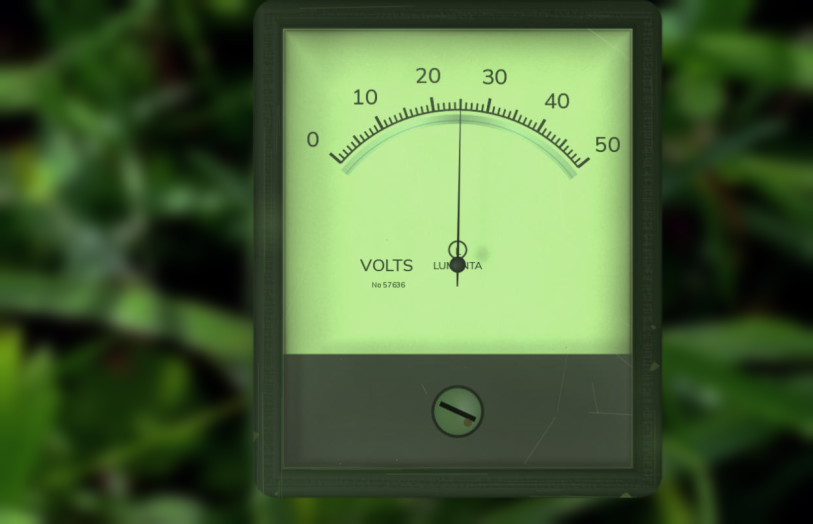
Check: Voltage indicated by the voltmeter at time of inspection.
25 V
